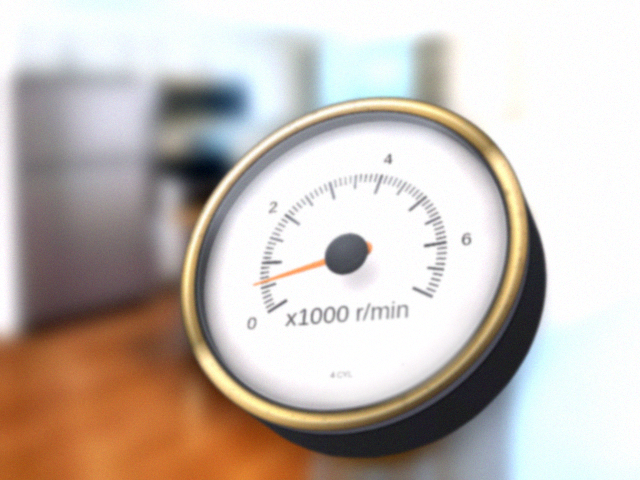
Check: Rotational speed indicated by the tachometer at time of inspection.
500 rpm
